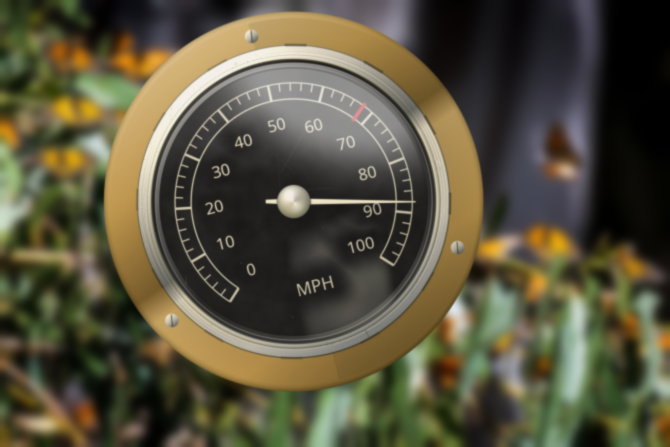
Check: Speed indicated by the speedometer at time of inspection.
88 mph
